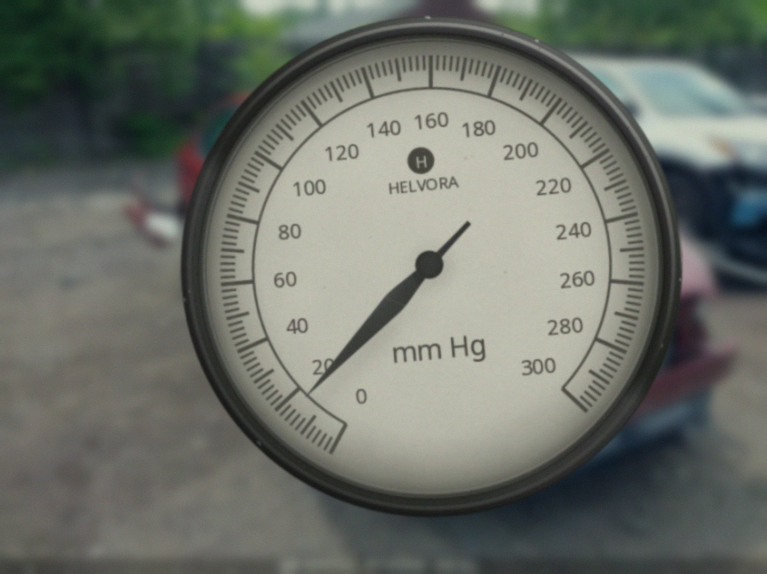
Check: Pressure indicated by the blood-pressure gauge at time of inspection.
16 mmHg
